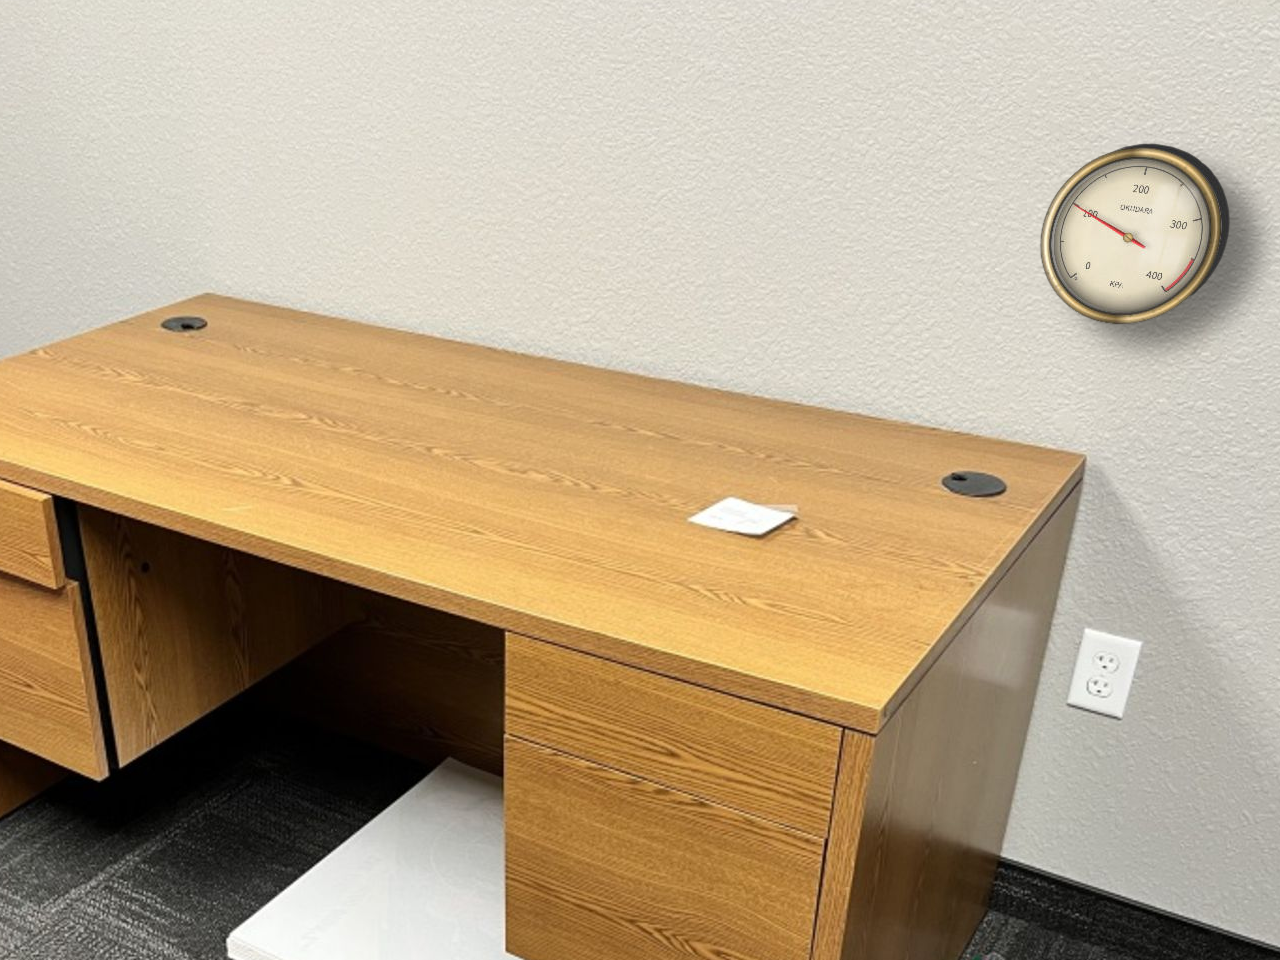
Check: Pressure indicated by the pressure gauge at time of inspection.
100 kPa
